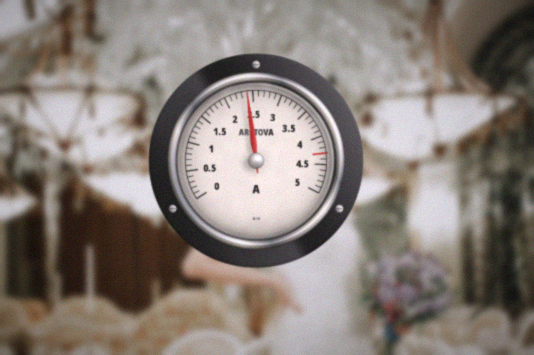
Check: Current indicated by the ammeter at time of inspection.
2.4 A
